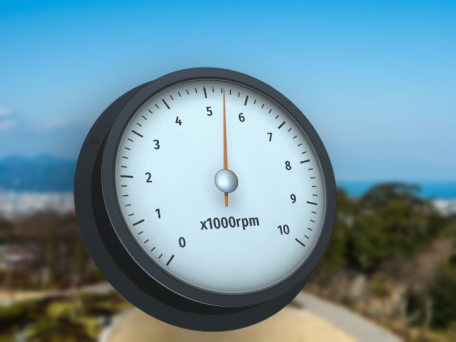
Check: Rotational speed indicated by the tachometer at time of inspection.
5400 rpm
